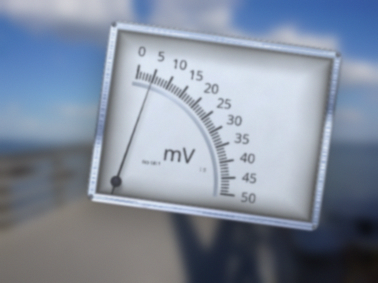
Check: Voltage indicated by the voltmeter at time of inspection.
5 mV
